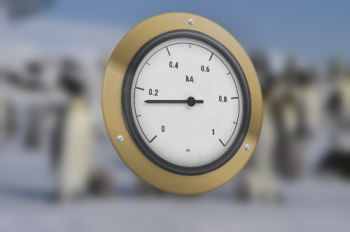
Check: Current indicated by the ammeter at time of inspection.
0.15 kA
